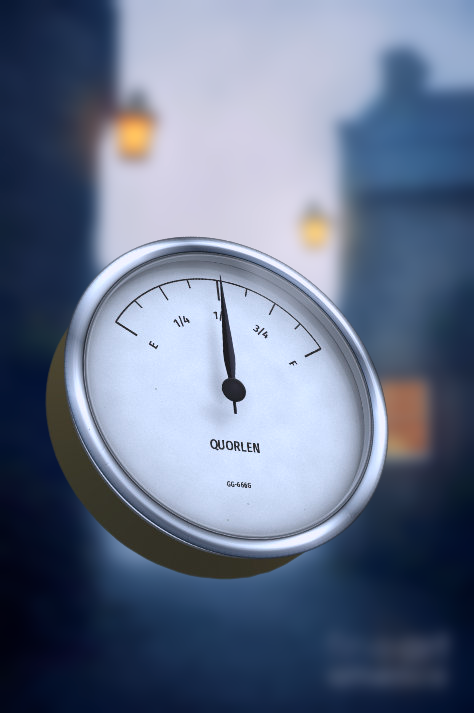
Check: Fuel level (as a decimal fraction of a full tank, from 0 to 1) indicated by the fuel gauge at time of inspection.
0.5
